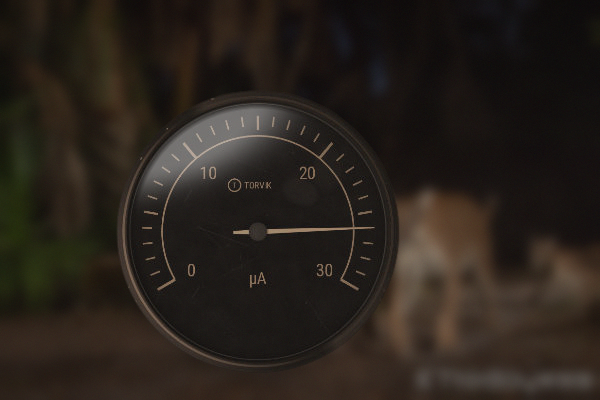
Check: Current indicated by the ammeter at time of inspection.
26 µA
